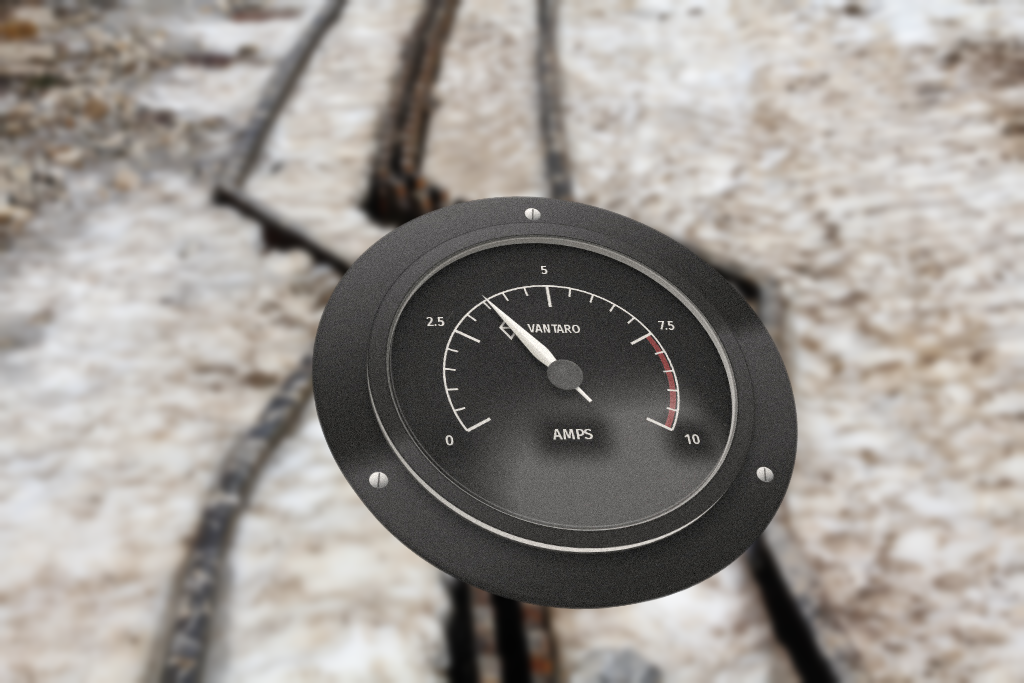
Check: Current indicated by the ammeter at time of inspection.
3.5 A
